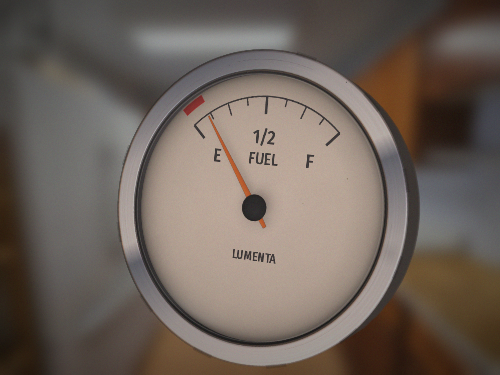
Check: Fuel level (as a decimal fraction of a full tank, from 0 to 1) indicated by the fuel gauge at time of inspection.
0.125
